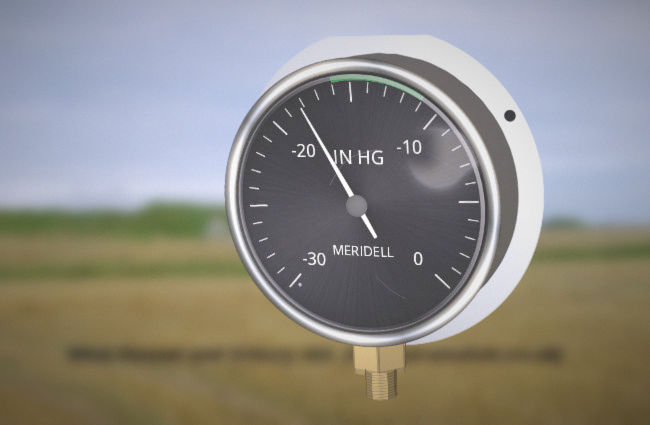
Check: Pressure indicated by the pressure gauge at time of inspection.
-18 inHg
